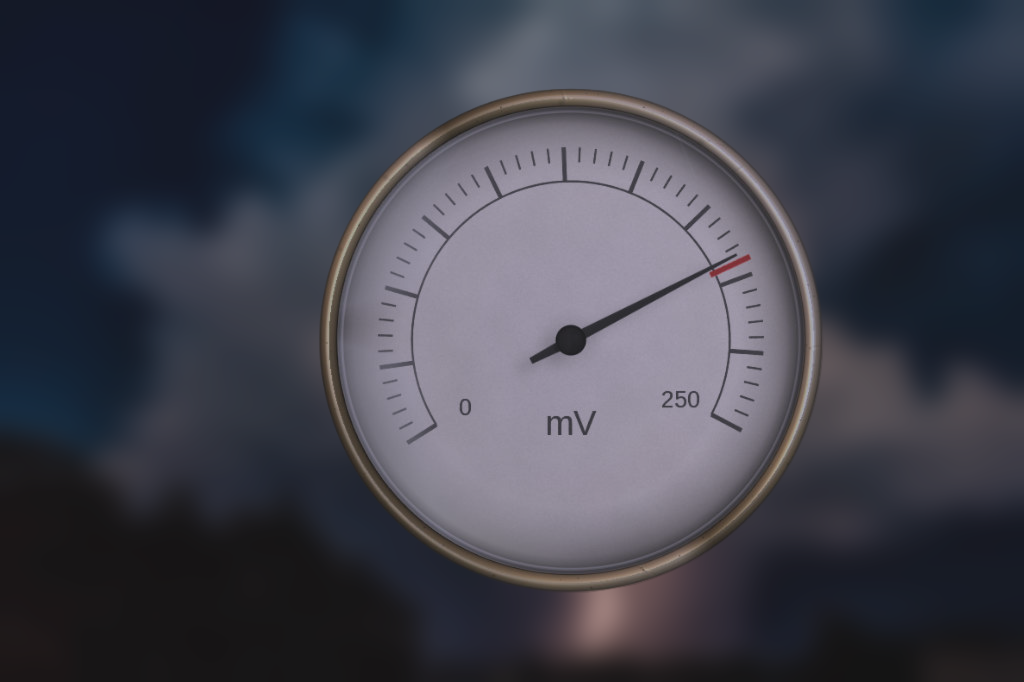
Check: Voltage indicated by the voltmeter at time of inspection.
192.5 mV
